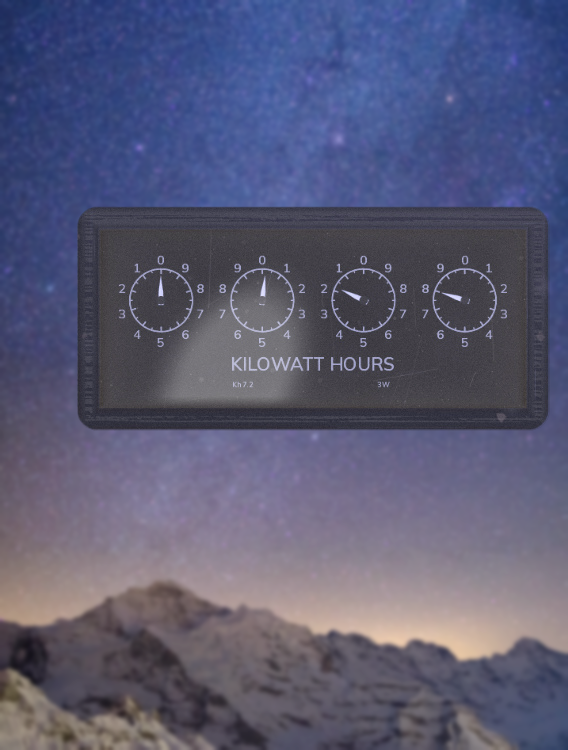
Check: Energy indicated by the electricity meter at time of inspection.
18 kWh
